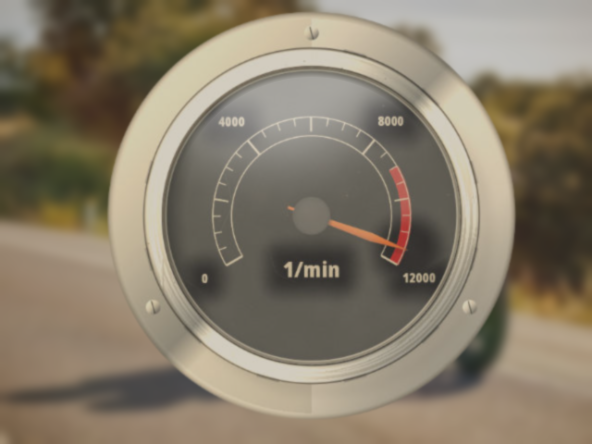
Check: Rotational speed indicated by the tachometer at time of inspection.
11500 rpm
